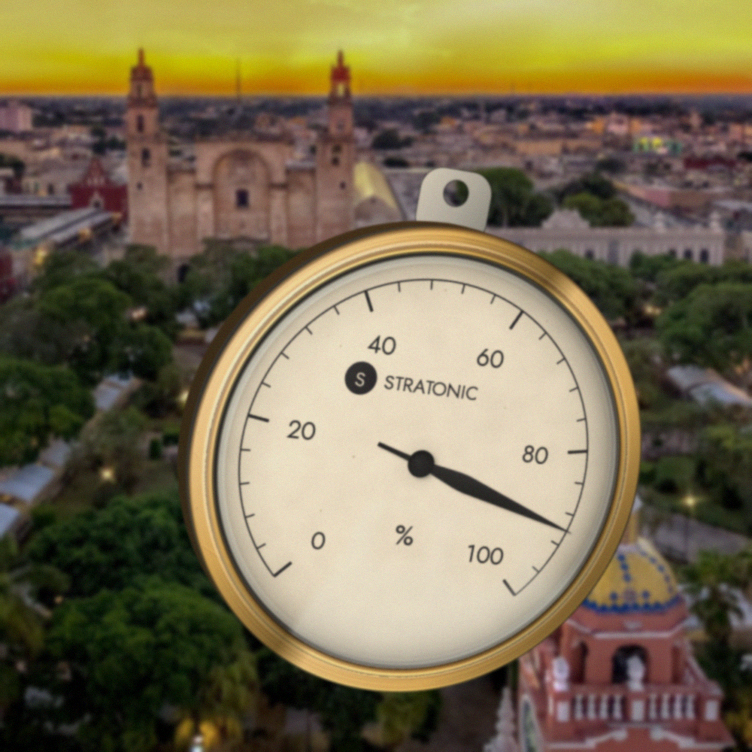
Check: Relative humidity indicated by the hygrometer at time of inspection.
90 %
